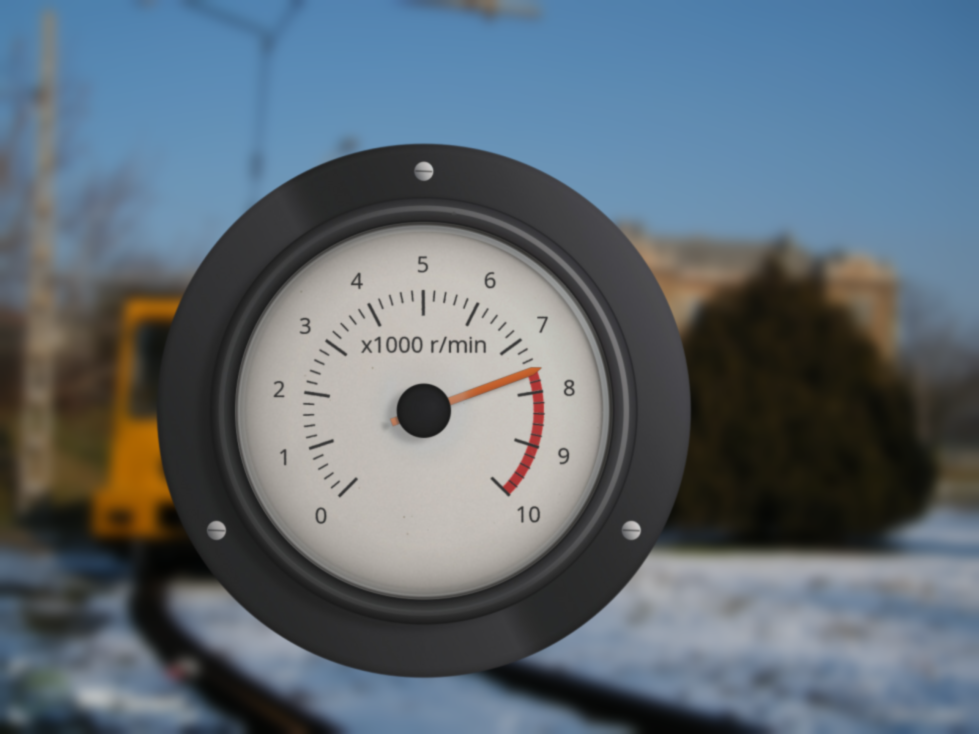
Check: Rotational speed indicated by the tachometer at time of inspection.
7600 rpm
